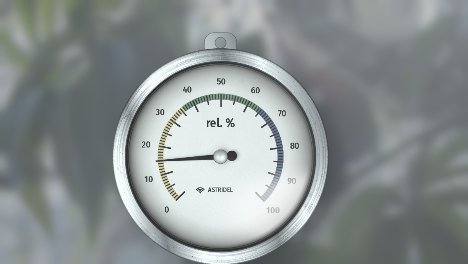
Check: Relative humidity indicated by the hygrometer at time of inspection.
15 %
